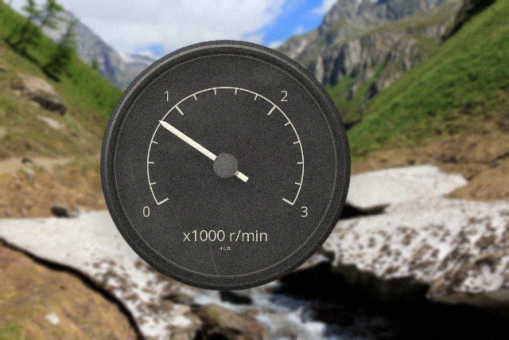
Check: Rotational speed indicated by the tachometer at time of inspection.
800 rpm
